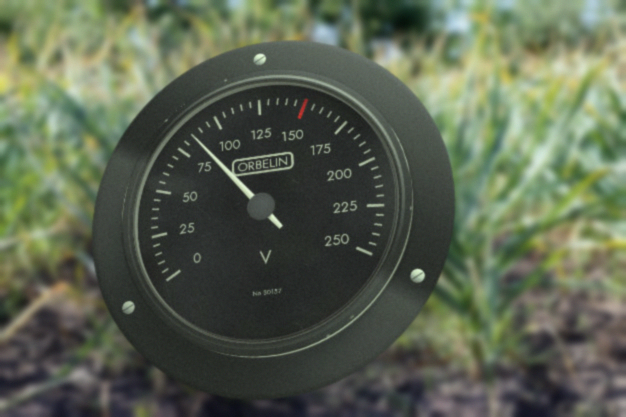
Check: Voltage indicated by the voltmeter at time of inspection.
85 V
